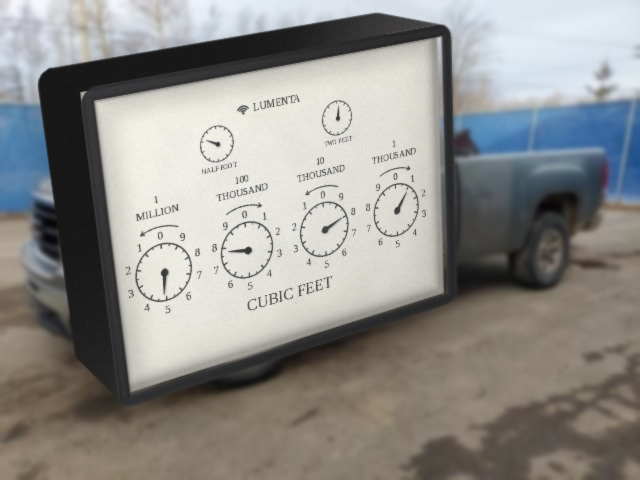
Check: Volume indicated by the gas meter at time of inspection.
478100 ft³
